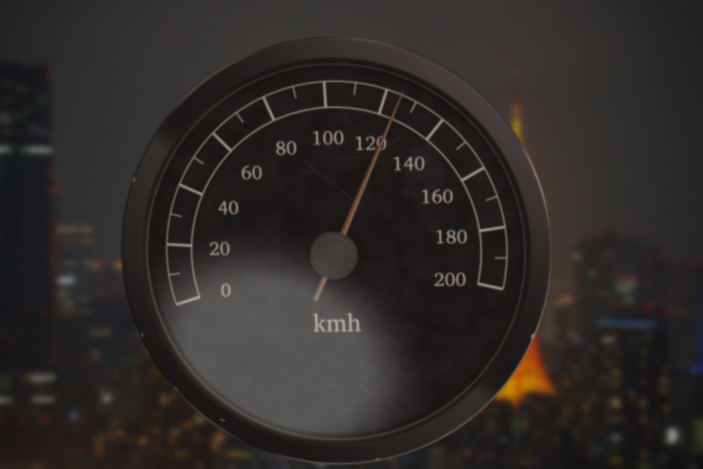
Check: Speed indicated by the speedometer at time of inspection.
125 km/h
